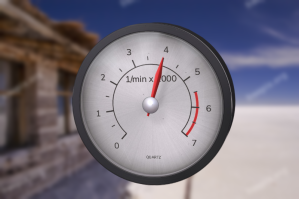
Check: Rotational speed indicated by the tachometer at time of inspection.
4000 rpm
